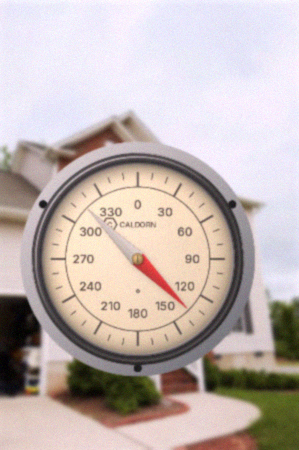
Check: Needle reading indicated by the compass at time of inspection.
135 °
